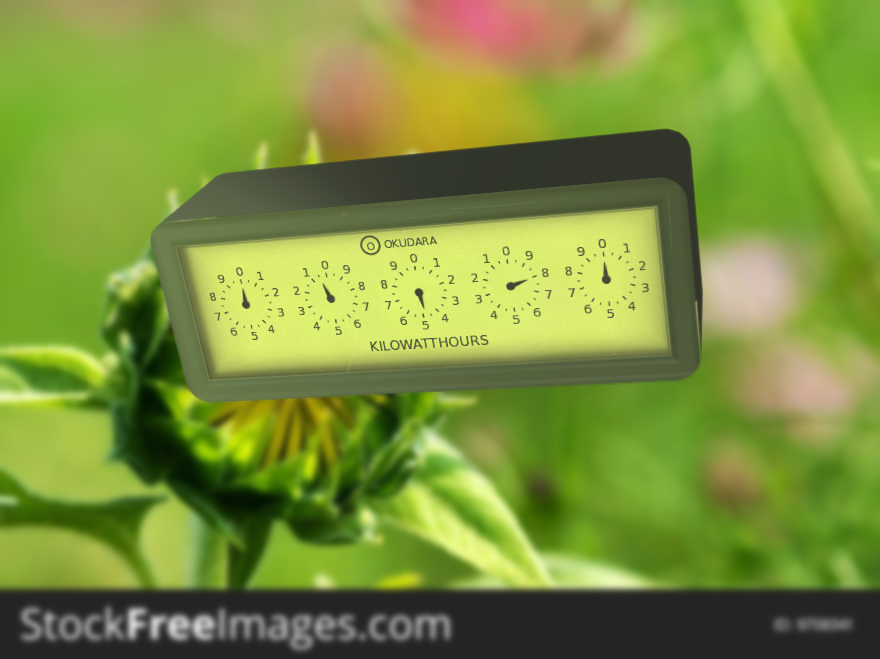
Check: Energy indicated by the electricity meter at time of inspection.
480 kWh
